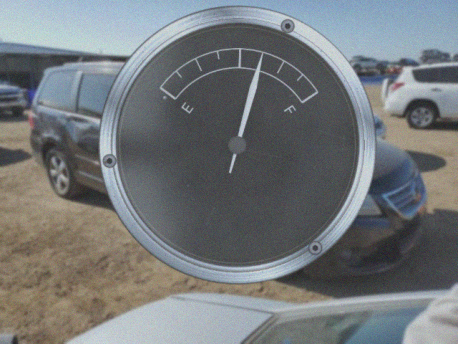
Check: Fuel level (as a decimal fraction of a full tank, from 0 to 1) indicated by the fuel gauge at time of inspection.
0.625
